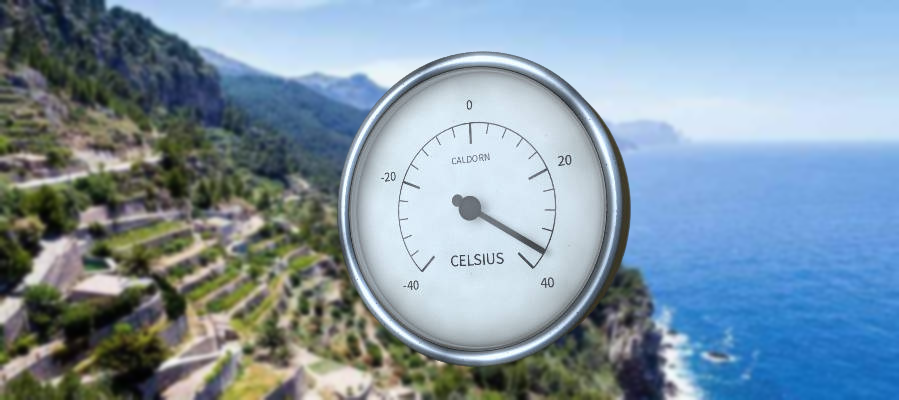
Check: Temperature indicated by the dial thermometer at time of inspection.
36 °C
